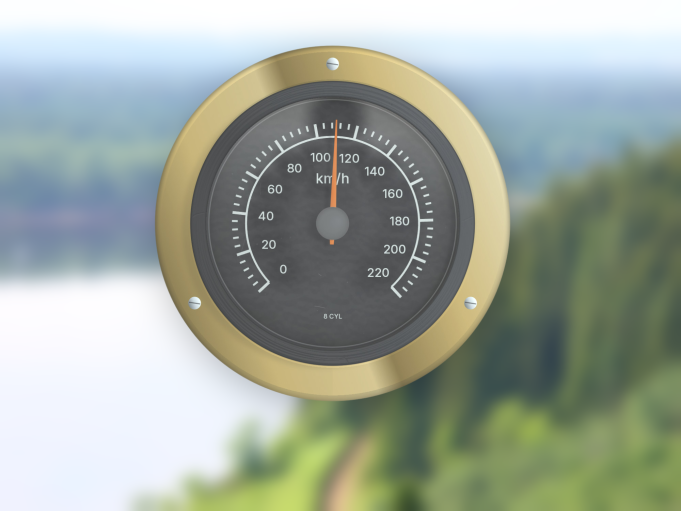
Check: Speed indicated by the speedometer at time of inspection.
110 km/h
